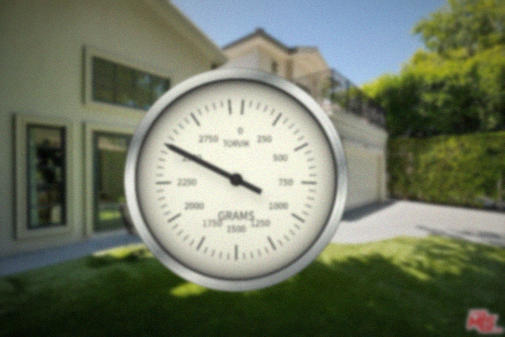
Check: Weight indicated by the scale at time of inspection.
2500 g
